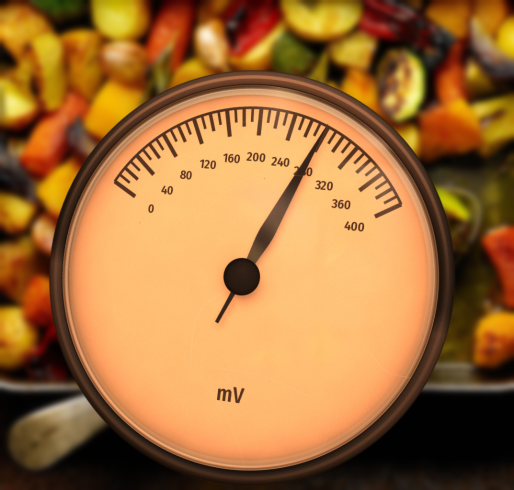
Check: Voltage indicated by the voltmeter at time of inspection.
280 mV
